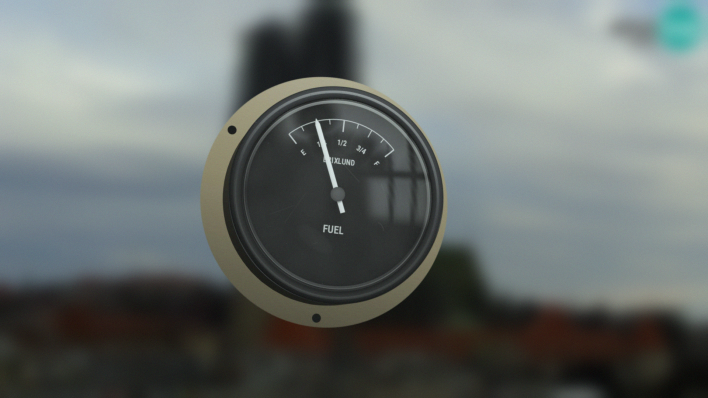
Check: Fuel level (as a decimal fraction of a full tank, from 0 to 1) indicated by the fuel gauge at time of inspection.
0.25
